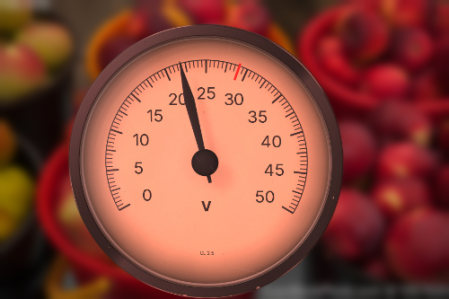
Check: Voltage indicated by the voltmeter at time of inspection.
22 V
